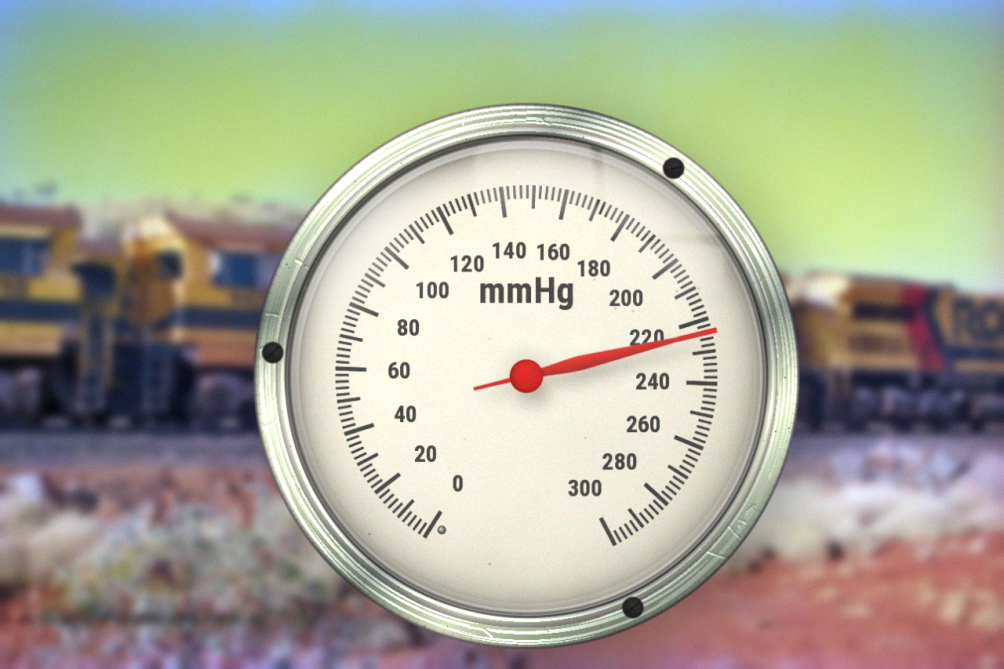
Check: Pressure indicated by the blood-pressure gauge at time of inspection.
224 mmHg
